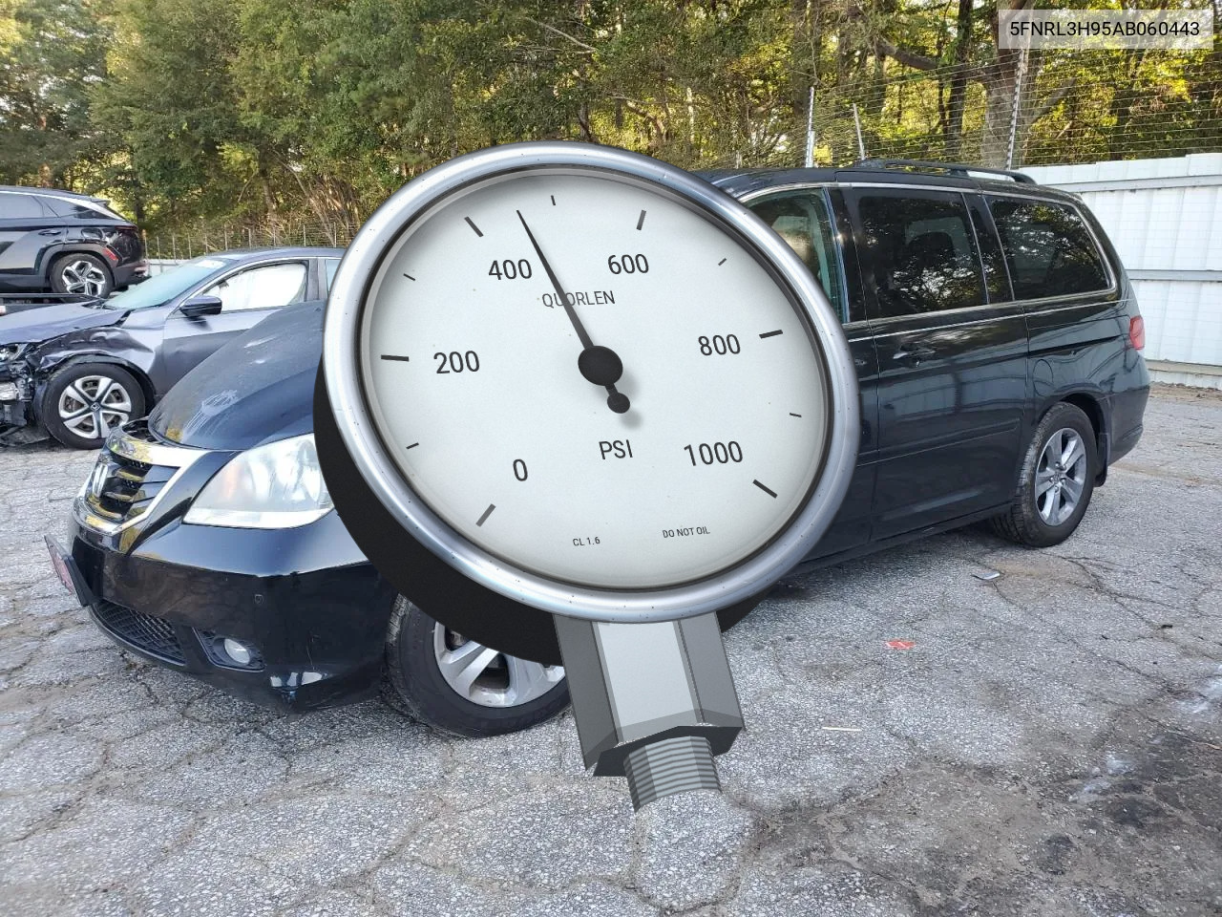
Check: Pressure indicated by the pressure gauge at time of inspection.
450 psi
